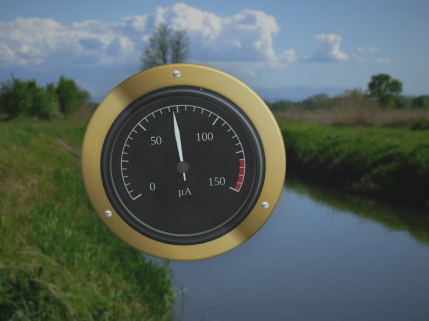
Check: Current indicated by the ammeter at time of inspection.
72.5 µA
